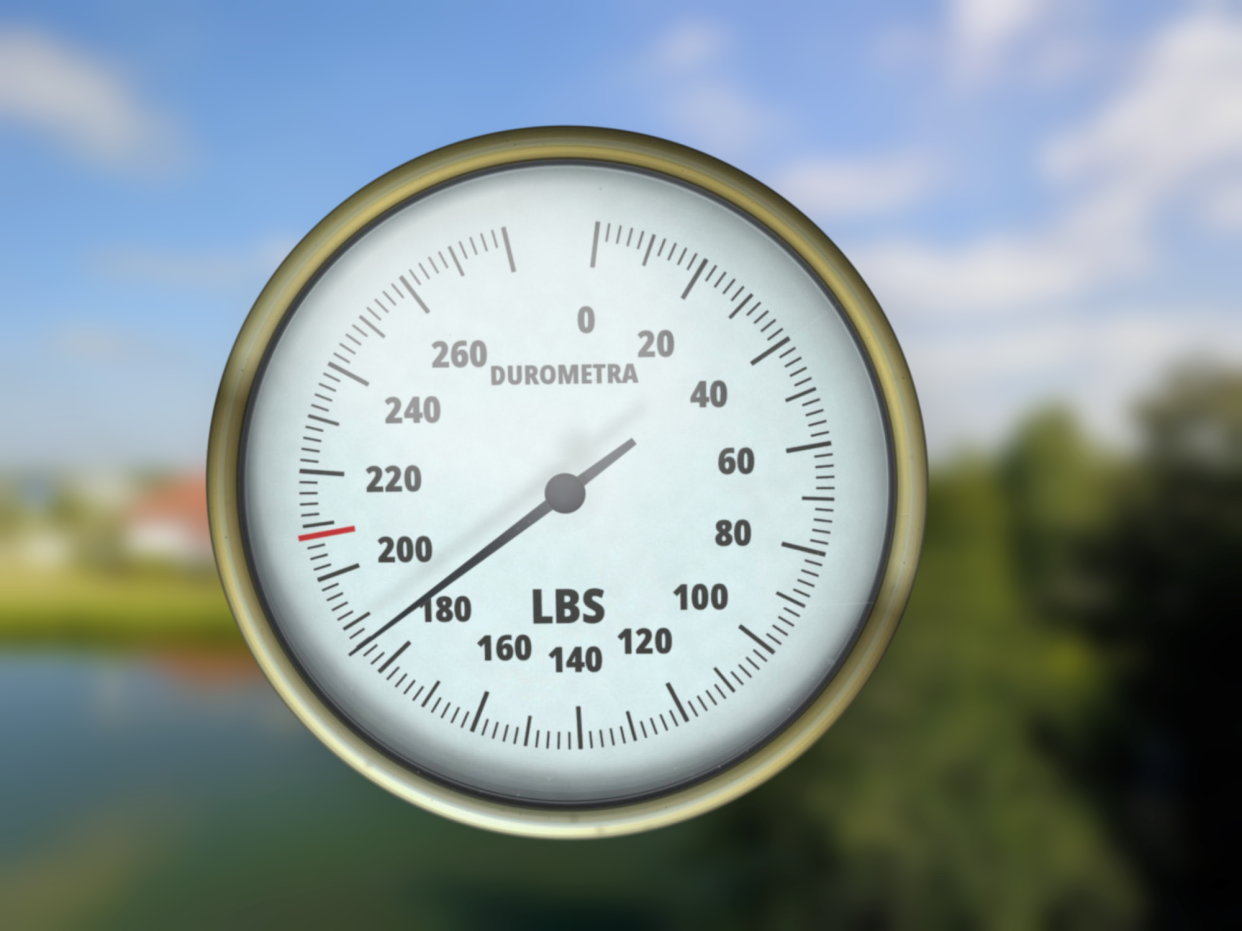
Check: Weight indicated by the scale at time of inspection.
186 lb
